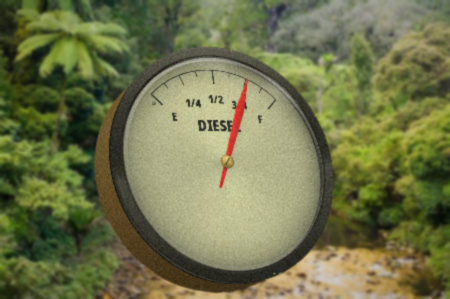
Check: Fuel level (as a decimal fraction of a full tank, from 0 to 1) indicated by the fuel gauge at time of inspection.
0.75
